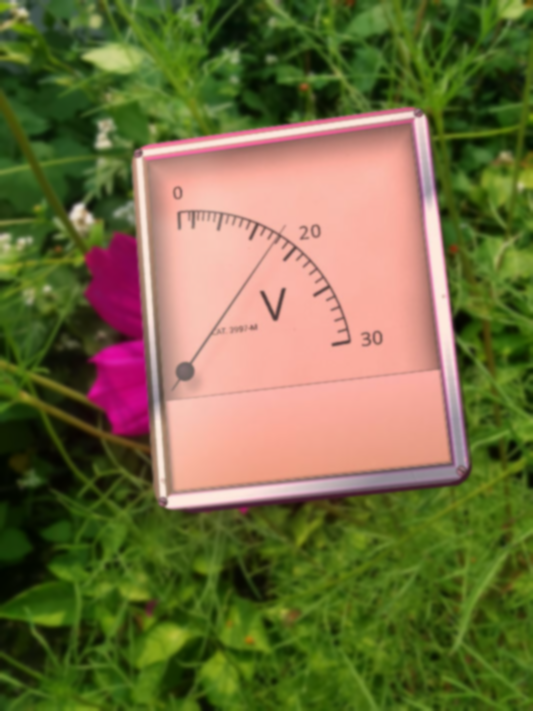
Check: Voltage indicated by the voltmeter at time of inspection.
18 V
